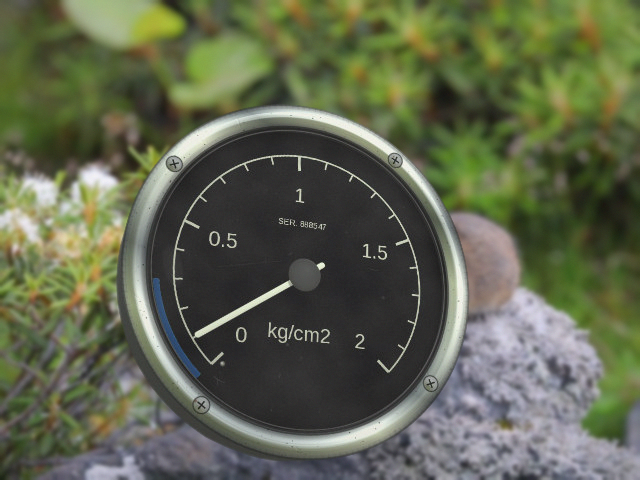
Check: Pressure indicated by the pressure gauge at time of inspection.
0.1 kg/cm²
